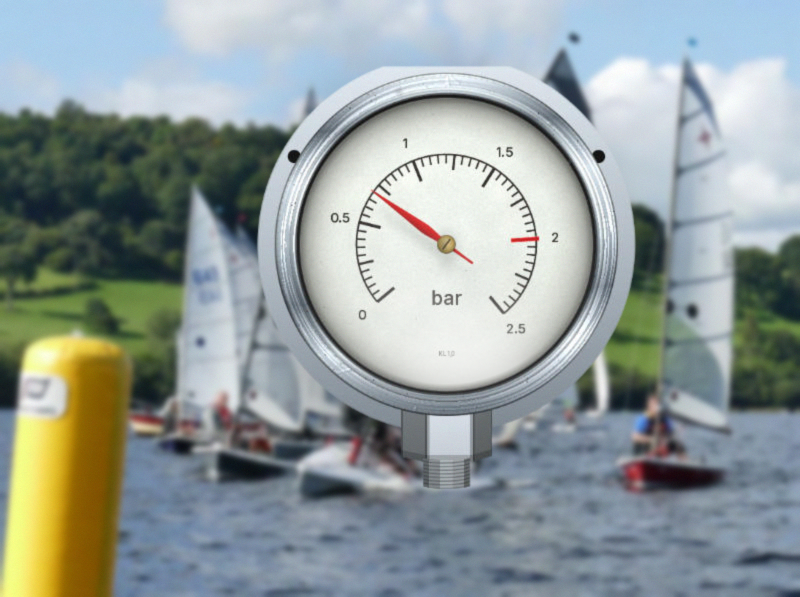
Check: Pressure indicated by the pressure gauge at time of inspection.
0.7 bar
